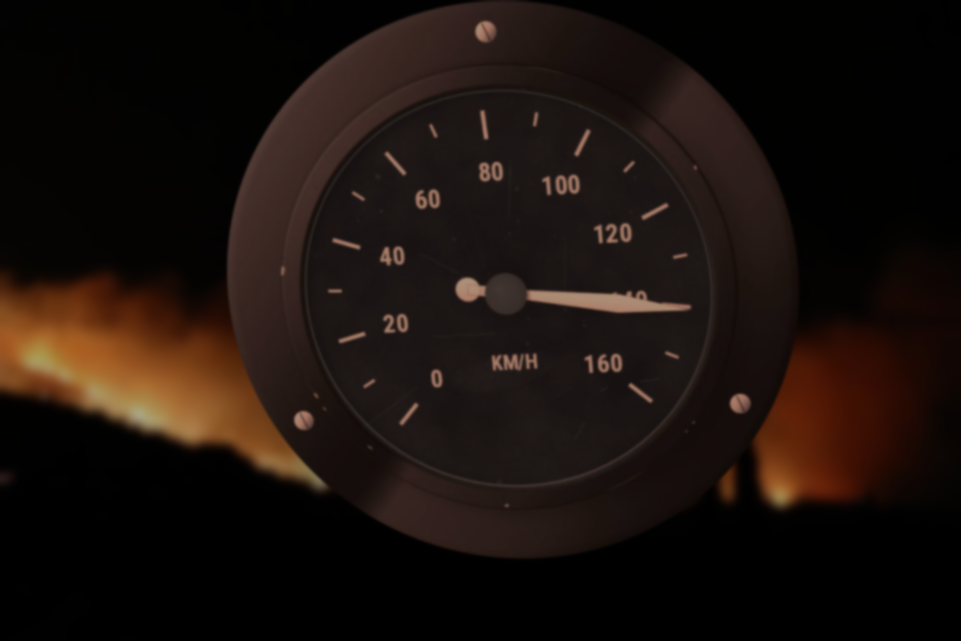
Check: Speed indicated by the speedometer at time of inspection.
140 km/h
